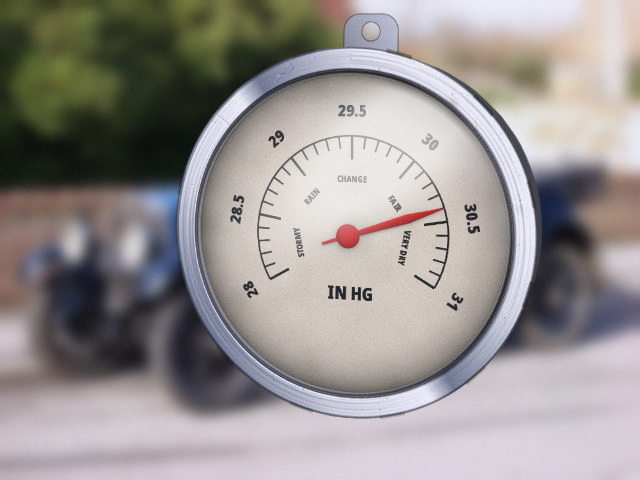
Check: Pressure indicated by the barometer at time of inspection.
30.4 inHg
